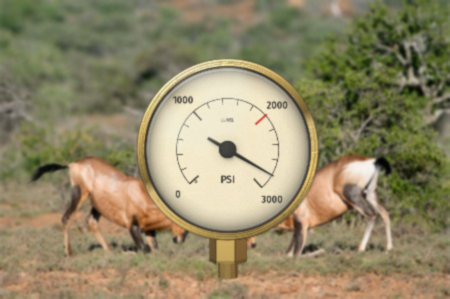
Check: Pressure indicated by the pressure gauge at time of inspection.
2800 psi
